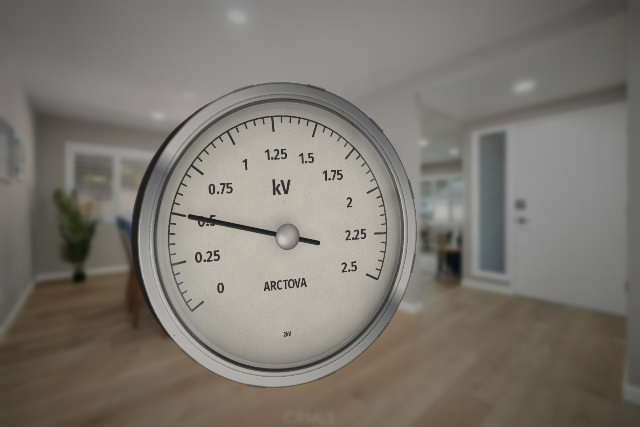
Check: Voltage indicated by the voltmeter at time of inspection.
0.5 kV
